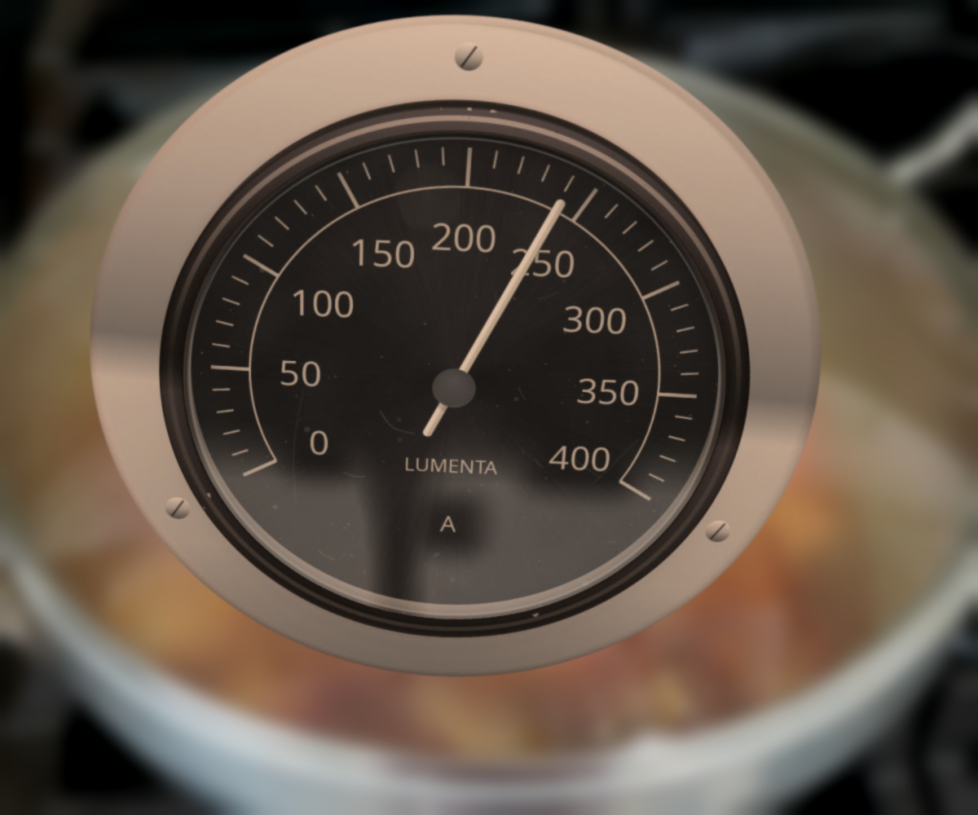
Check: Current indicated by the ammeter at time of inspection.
240 A
